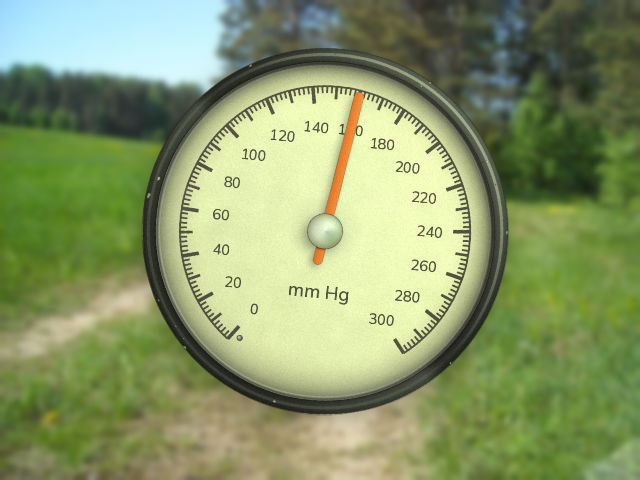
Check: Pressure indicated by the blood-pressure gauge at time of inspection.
160 mmHg
